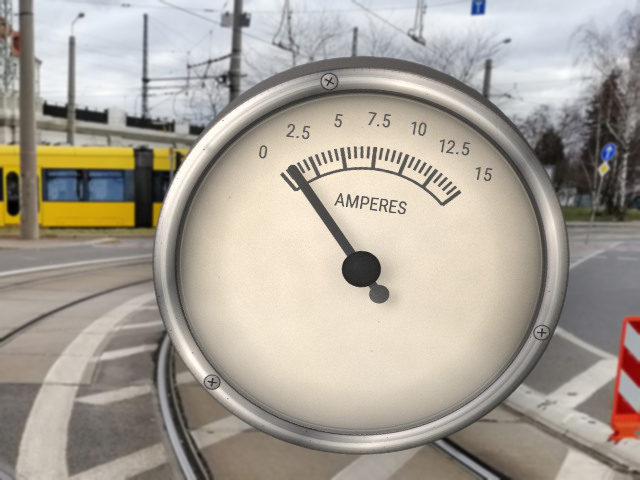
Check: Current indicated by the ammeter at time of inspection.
1 A
